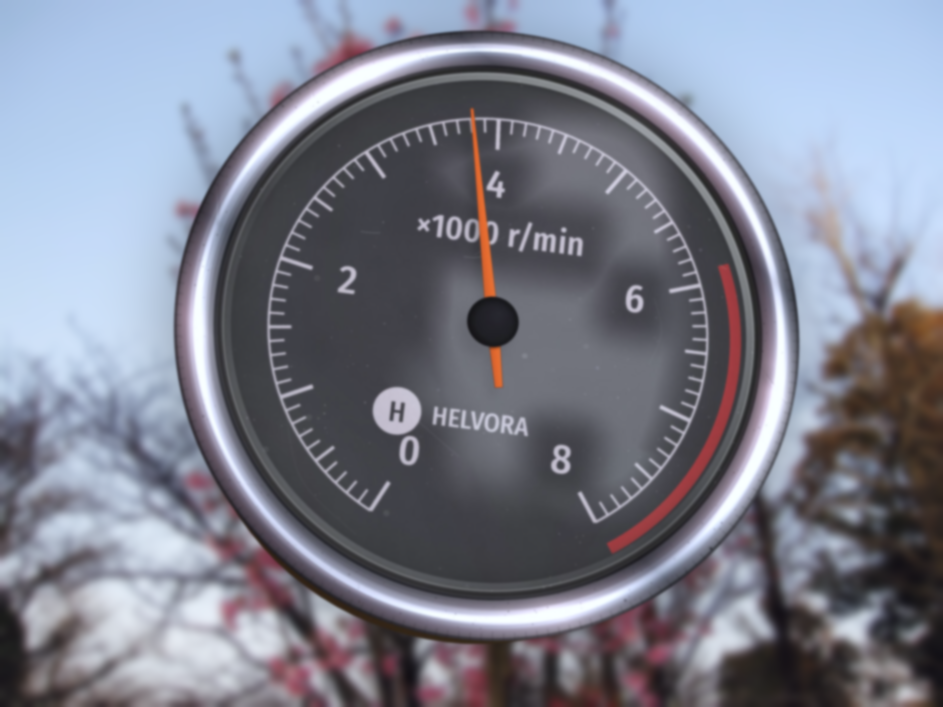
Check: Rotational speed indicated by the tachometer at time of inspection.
3800 rpm
